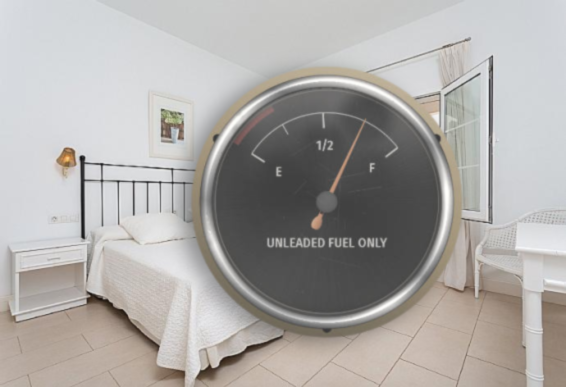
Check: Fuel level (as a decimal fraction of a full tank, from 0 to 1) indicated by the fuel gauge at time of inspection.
0.75
